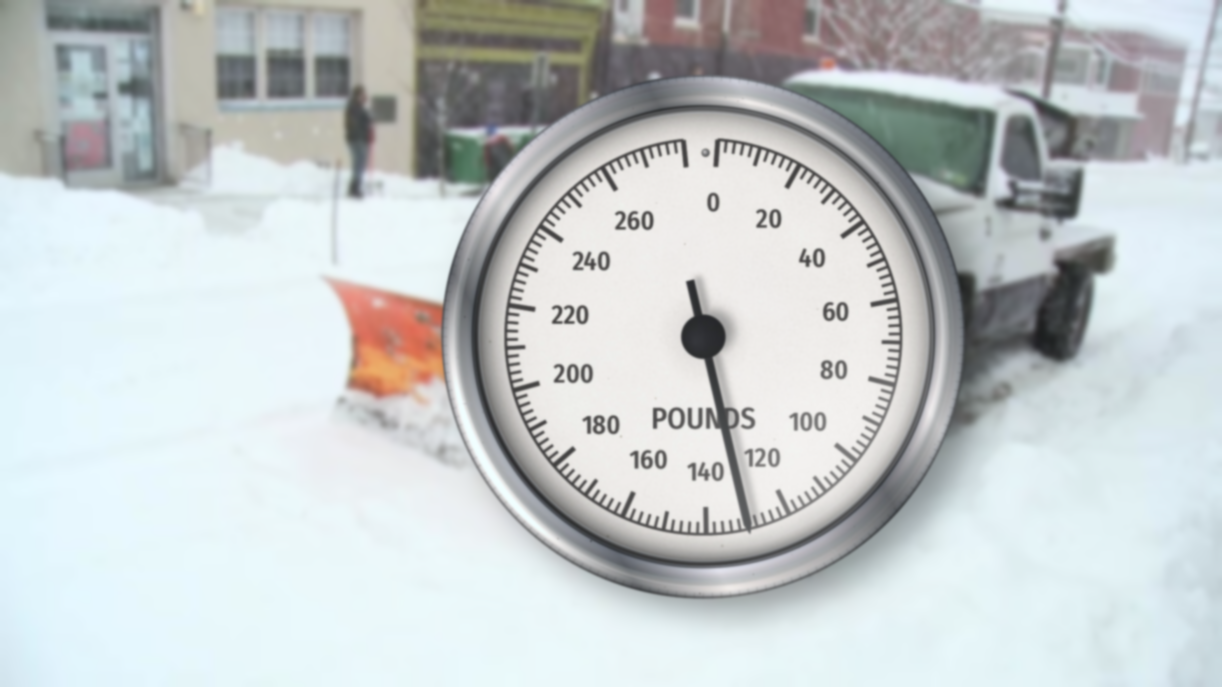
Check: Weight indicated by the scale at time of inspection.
130 lb
